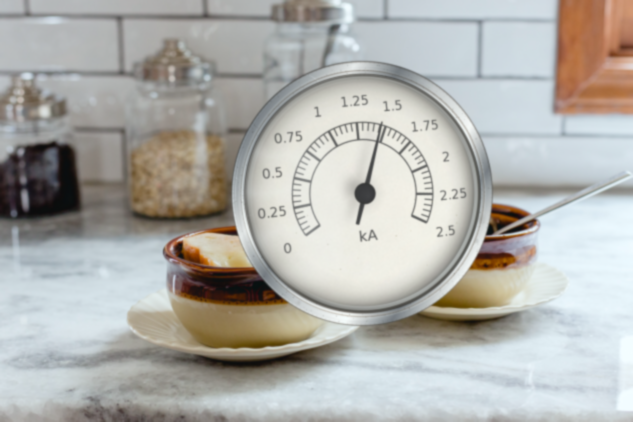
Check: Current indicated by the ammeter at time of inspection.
1.45 kA
